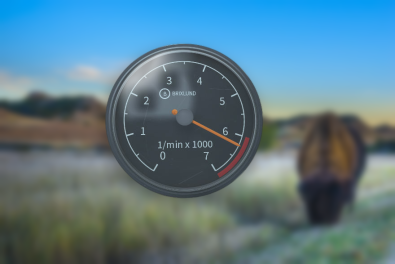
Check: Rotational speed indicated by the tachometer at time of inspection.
6250 rpm
